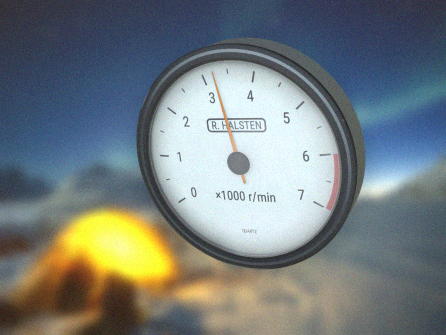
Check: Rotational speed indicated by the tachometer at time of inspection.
3250 rpm
